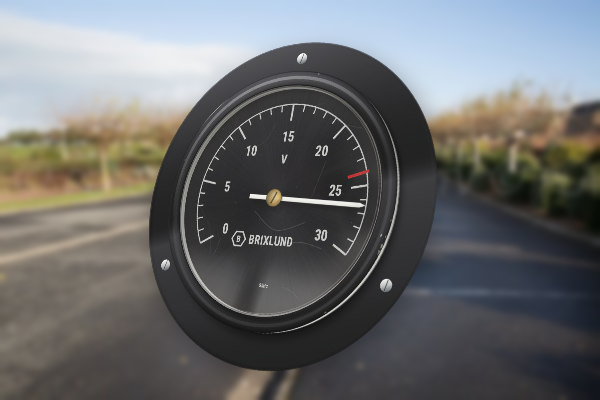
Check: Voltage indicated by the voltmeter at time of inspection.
26.5 V
